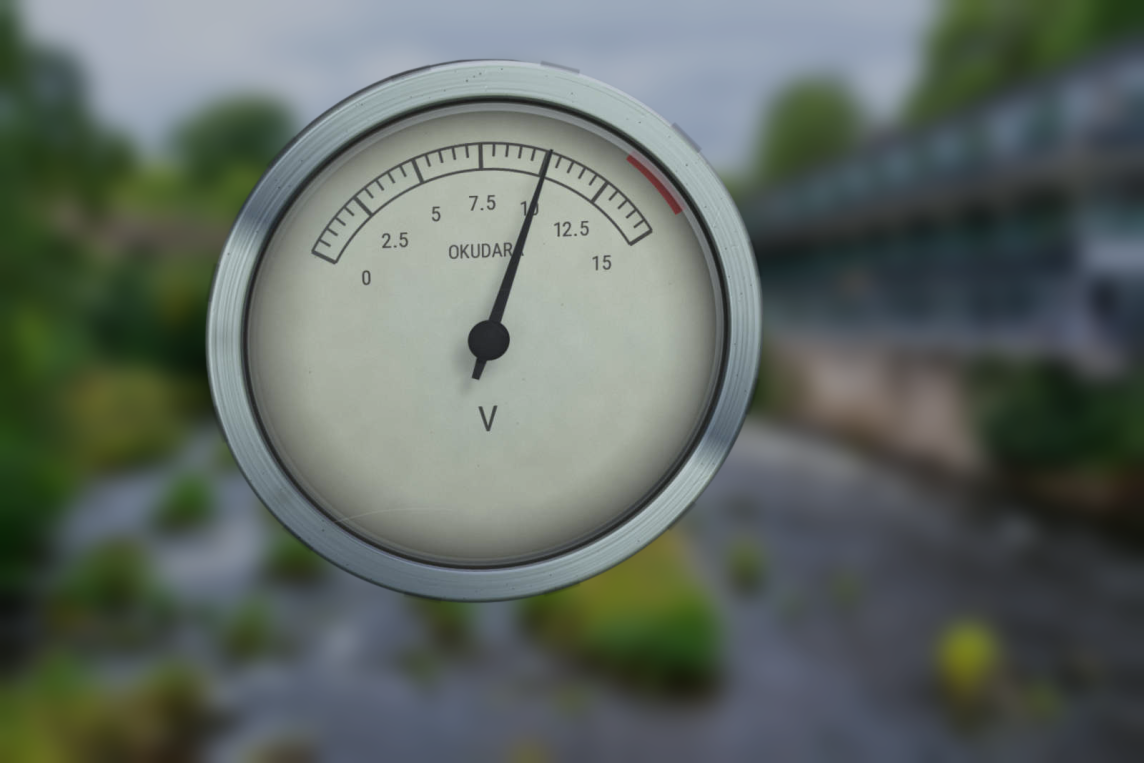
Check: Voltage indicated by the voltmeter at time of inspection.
10 V
